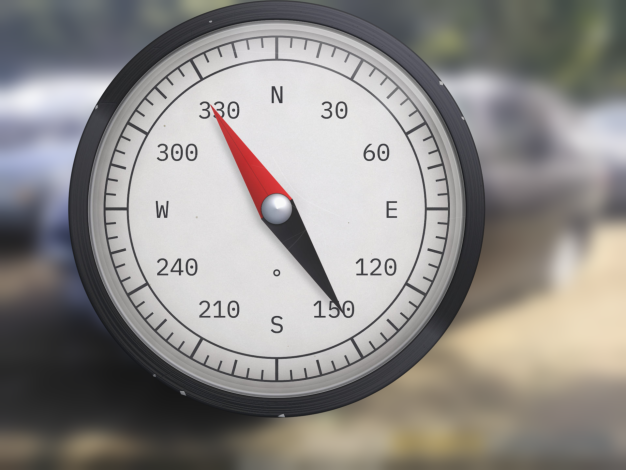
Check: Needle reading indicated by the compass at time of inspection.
327.5 °
